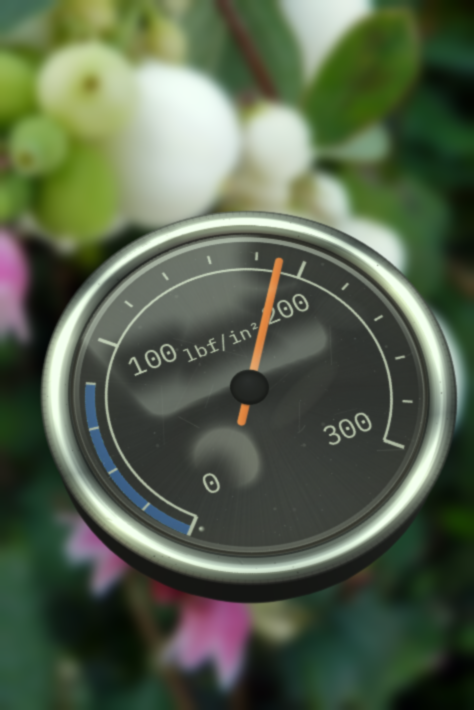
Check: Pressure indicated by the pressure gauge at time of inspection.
190 psi
